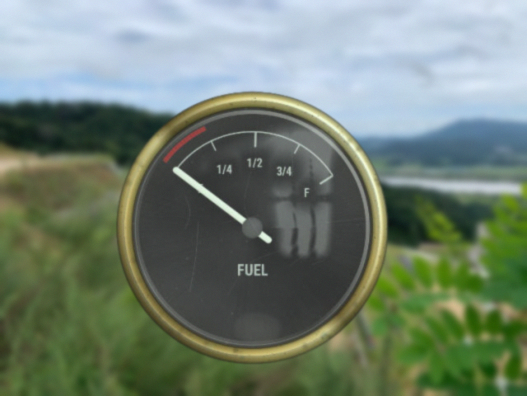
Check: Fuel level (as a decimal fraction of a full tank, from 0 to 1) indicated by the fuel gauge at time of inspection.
0
